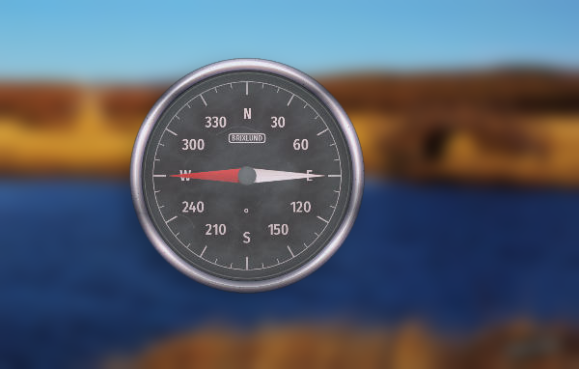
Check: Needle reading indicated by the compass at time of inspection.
270 °
